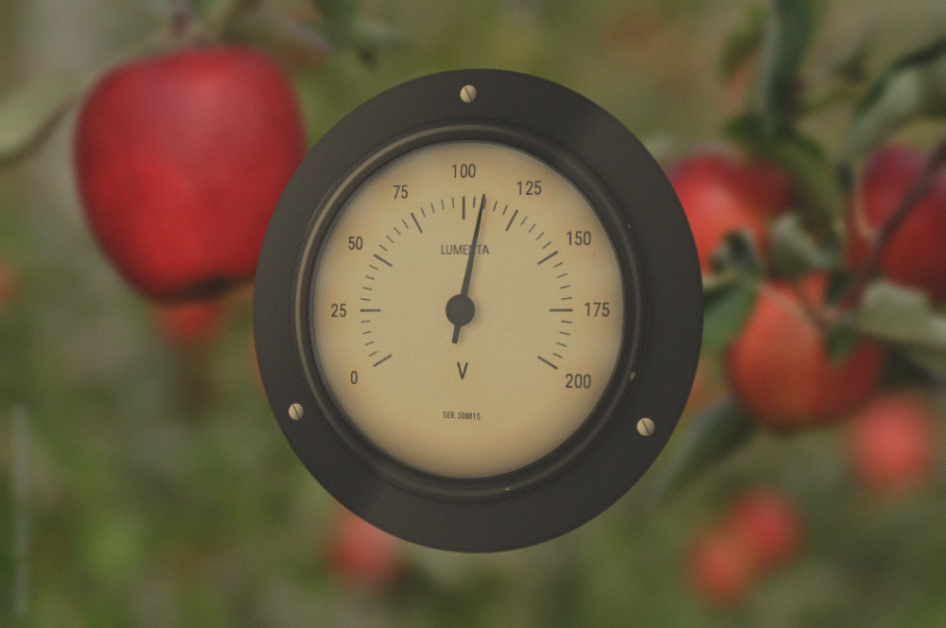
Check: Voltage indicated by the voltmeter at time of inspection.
110 V
